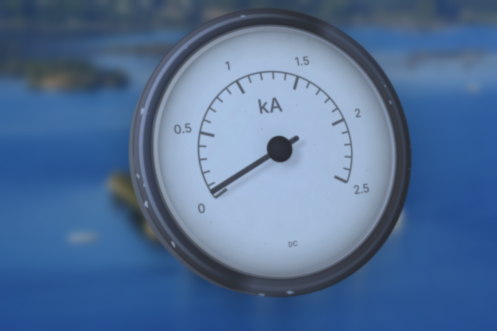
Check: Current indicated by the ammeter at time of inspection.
0.05 kA
